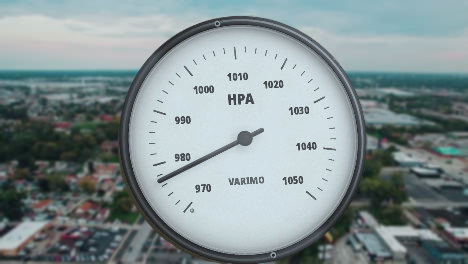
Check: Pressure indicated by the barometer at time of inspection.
977 hPa
